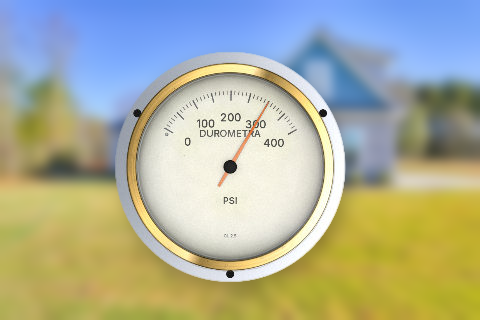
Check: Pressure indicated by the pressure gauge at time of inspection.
300 psi
